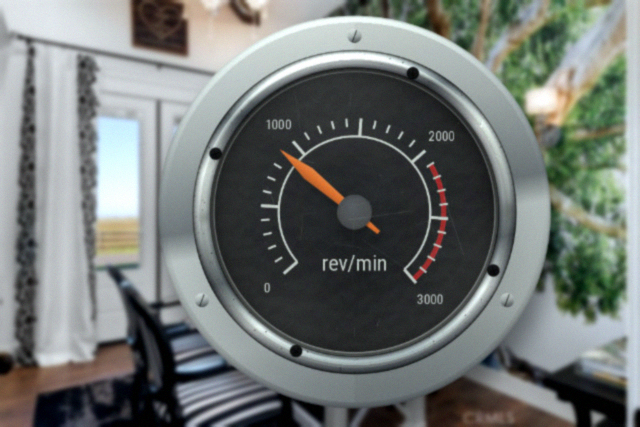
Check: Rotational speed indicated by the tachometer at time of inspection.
900 rpm
